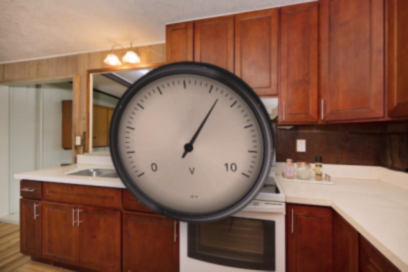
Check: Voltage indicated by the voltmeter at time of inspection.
6.4 V
